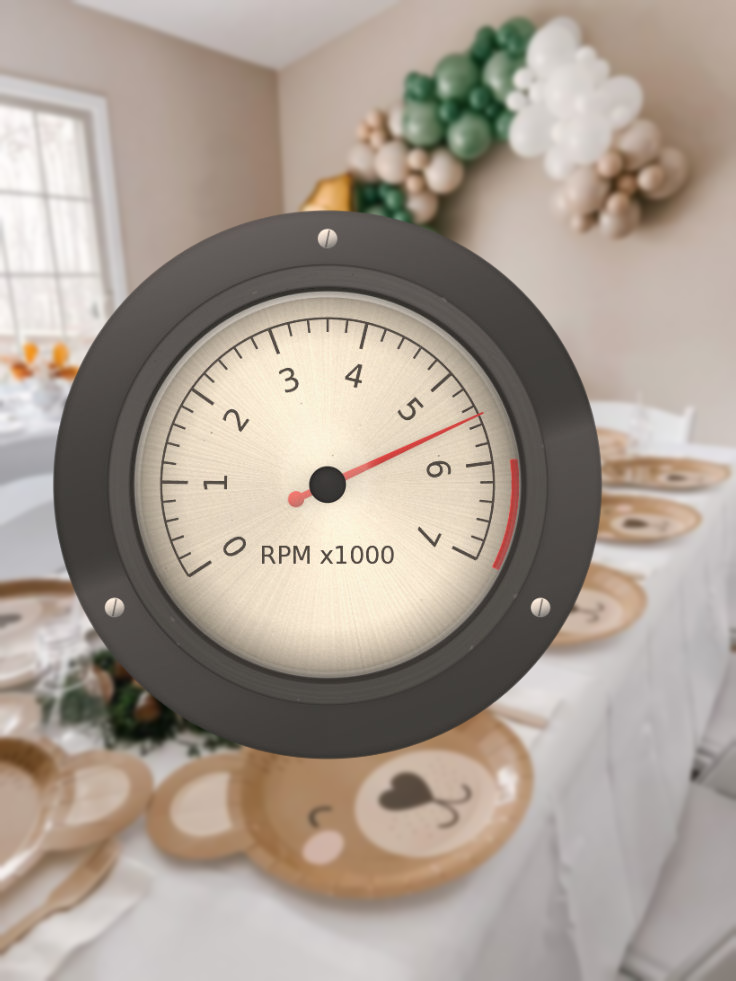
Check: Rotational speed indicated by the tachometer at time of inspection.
5500 rpm
